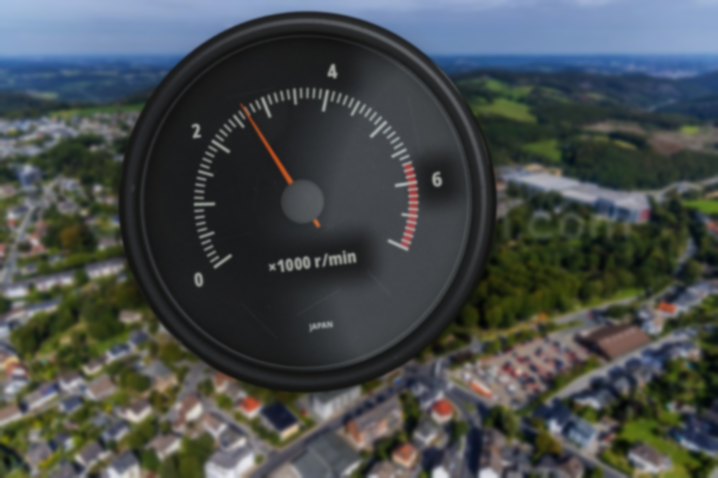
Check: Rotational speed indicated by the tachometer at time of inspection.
2700 rpm
